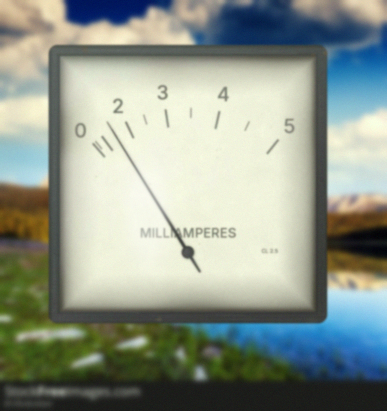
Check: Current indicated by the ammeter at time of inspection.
1.5 mA
